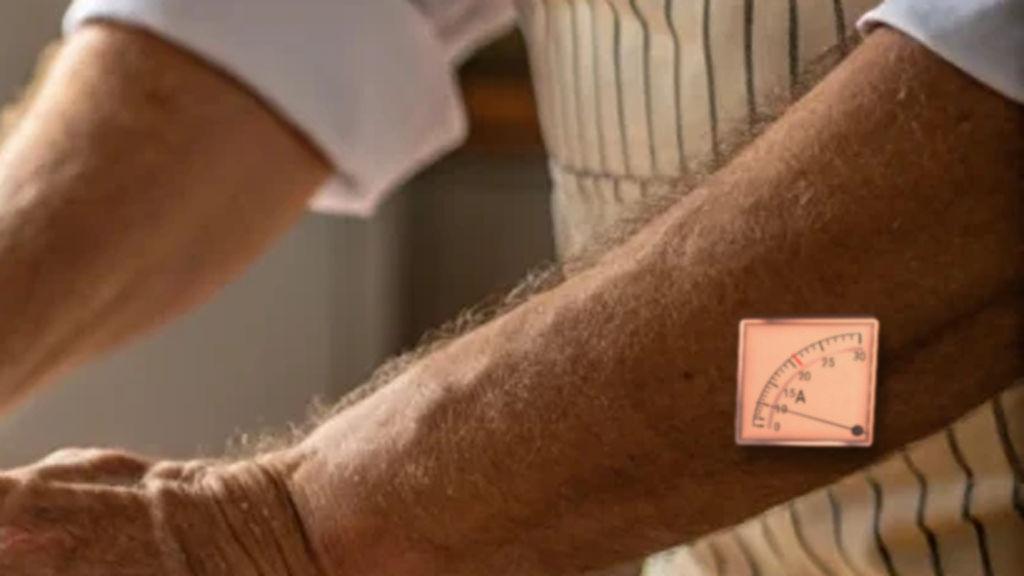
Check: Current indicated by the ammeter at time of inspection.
10 A
